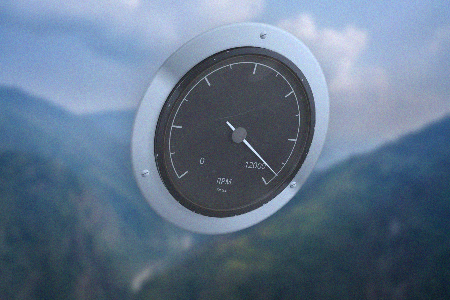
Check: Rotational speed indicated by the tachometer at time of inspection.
11500 rpm
